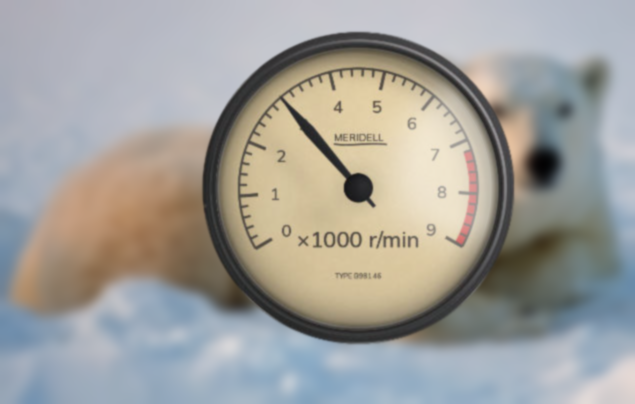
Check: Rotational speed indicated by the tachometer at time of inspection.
3000 rpm
